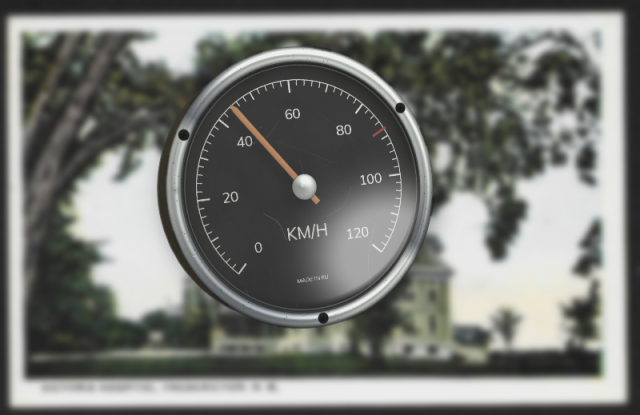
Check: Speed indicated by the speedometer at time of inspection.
44 km/h
